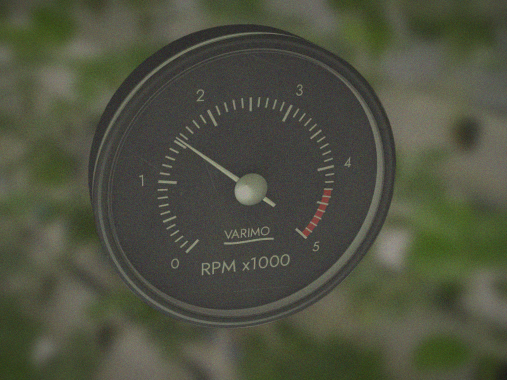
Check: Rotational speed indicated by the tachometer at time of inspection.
1550 rpm
